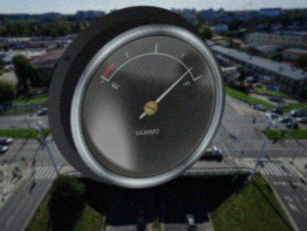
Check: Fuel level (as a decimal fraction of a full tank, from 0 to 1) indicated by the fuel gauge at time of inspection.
0.875
